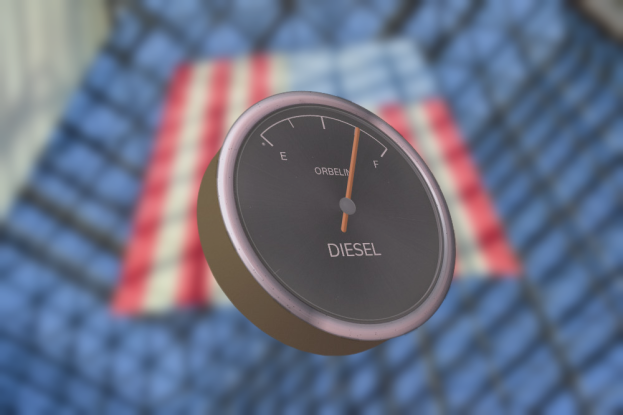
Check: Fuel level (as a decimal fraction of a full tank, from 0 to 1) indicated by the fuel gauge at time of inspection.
0.75
